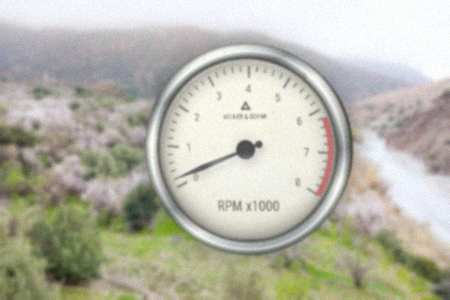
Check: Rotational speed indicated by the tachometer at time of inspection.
200 rpm
